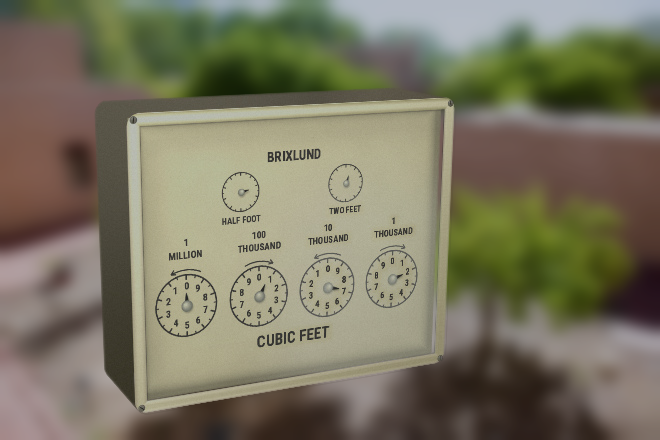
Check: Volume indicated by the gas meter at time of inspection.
7200 ft³
